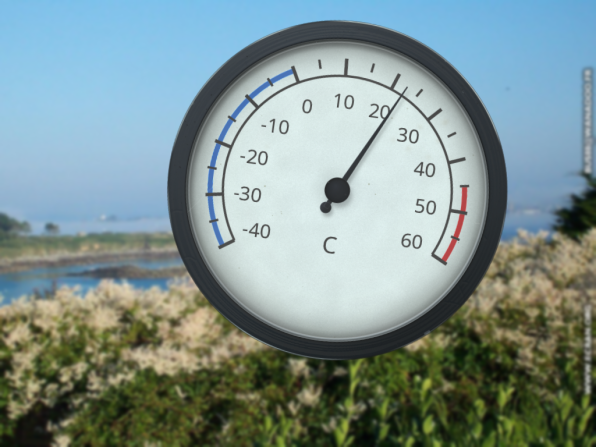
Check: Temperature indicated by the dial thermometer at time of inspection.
22.5 °C
